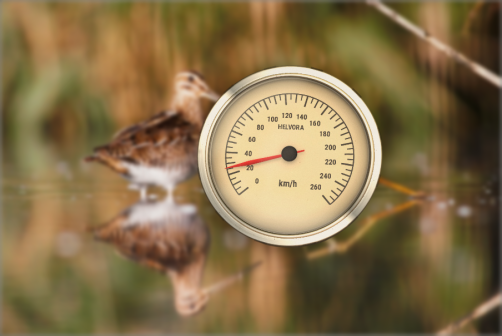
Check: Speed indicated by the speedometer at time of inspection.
25 km/h
